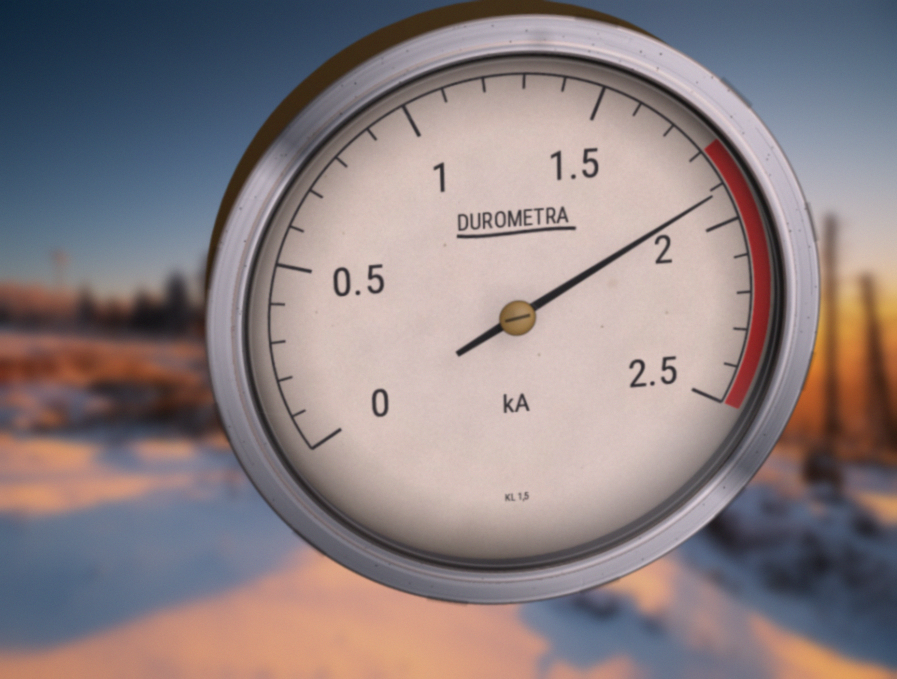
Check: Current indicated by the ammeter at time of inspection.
1.9 kA
